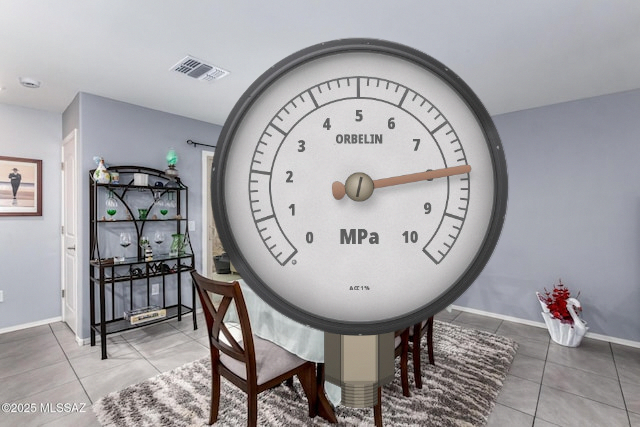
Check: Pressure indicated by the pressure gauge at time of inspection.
8 MPa
